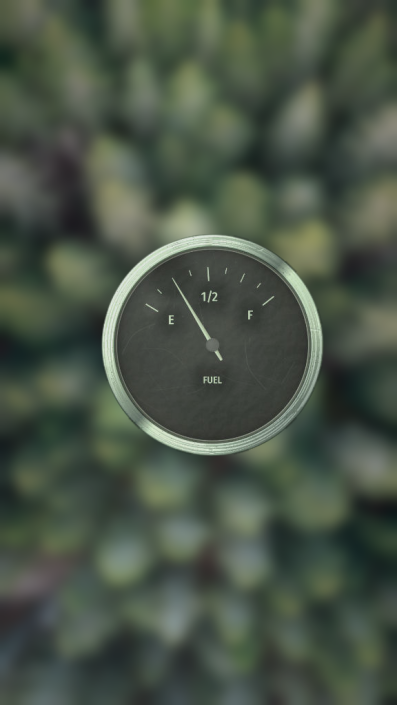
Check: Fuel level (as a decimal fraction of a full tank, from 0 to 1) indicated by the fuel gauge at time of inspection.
0.25
